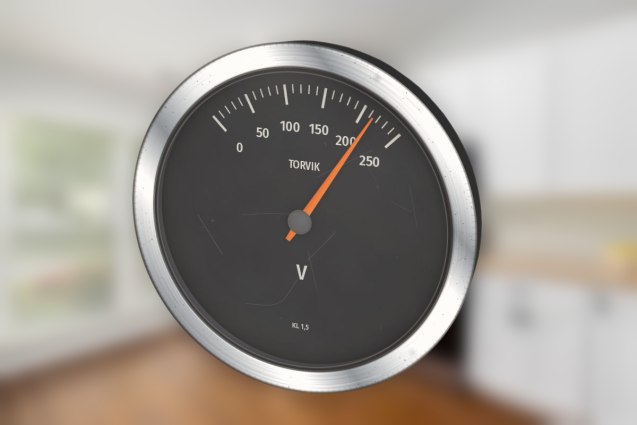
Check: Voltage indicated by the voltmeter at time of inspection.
215 V
